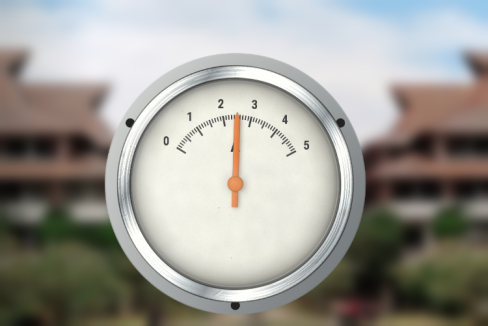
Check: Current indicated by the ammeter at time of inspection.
2.5 A
